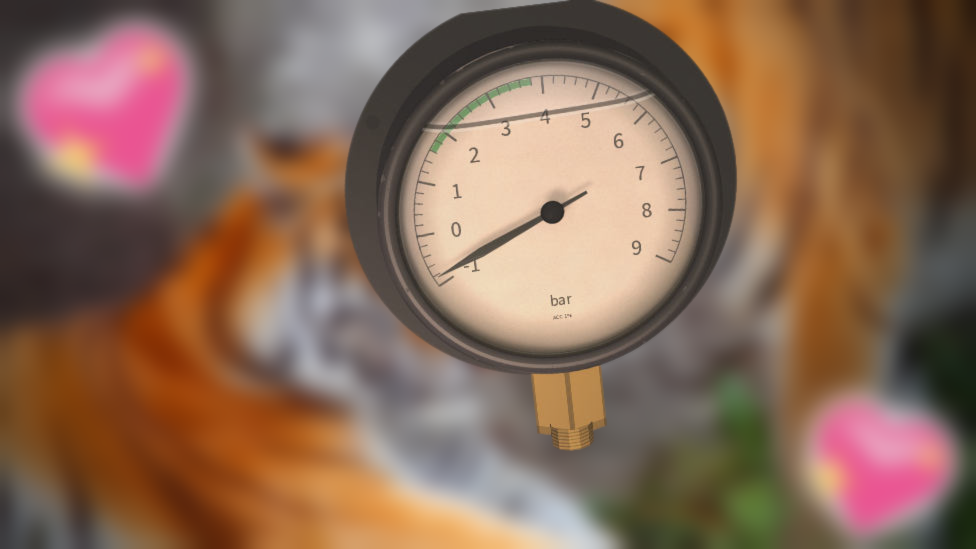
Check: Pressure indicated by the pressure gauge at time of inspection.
-0.8 bar
